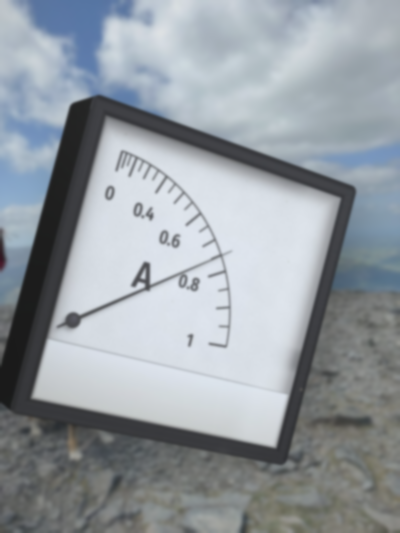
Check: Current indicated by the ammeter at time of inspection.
0.75 A
